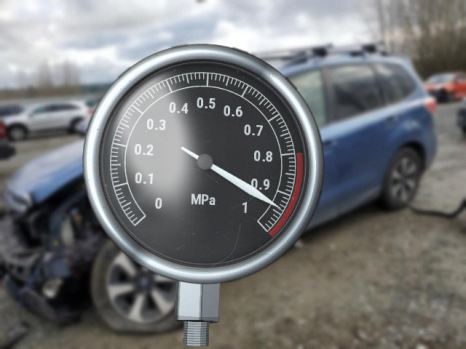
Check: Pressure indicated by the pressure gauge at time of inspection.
0.94 MPa
